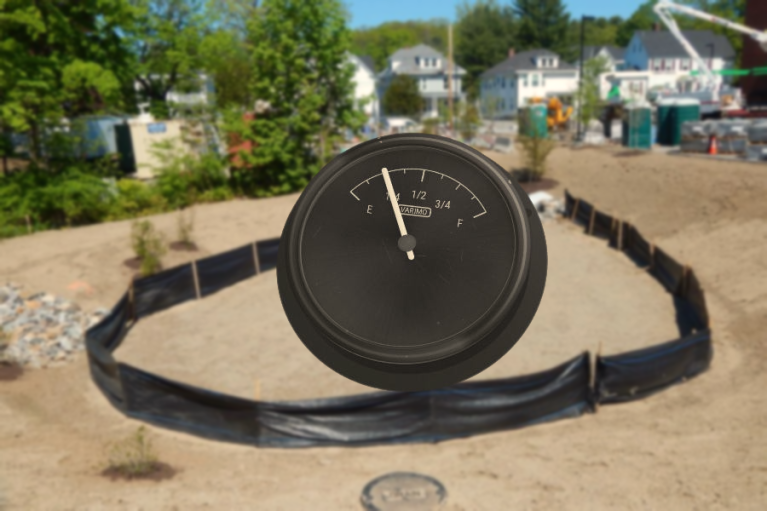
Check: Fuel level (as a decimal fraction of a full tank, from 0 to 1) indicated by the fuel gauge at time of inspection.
0.25
